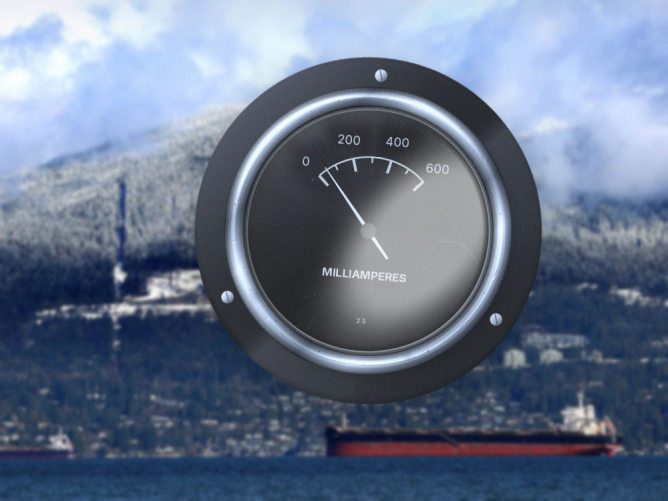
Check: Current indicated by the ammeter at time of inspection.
50 mA
